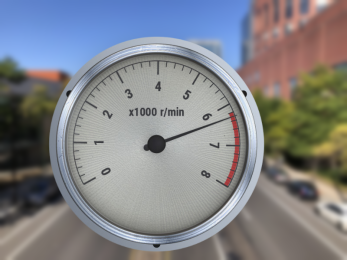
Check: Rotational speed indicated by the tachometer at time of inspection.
6300 rpm
